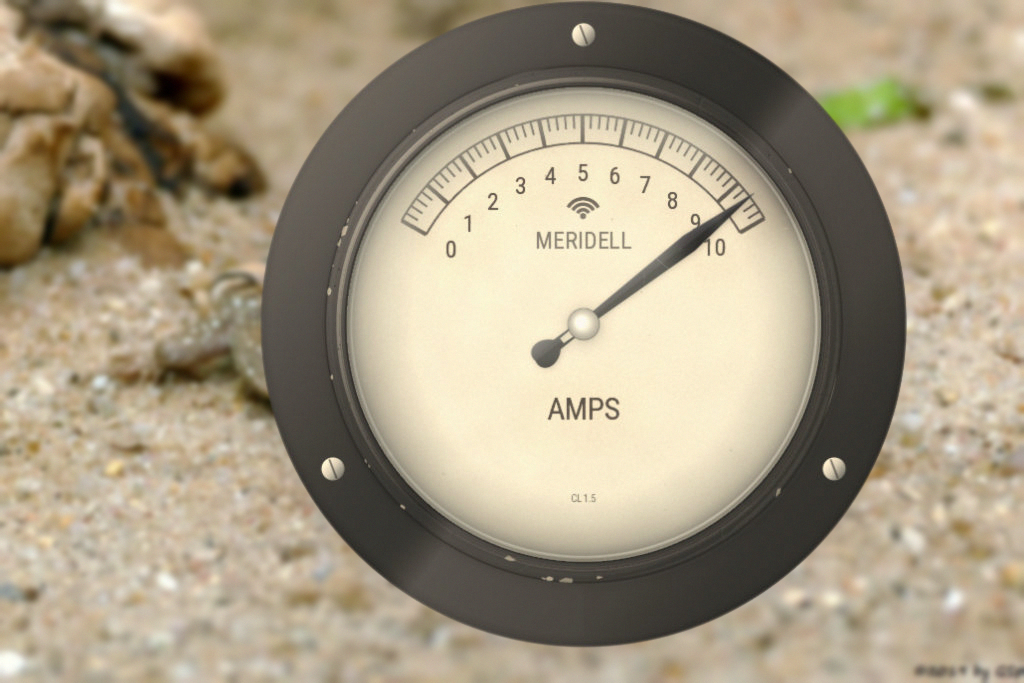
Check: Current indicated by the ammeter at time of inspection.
9.4 A
